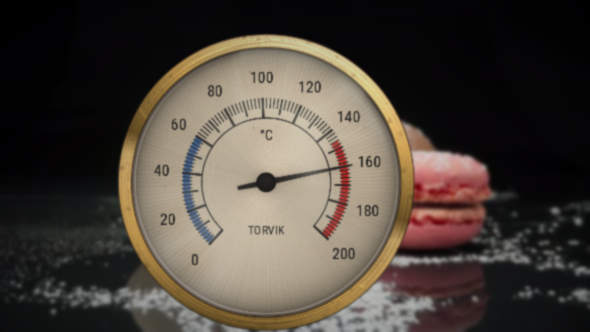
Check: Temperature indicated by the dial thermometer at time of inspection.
160 °C
